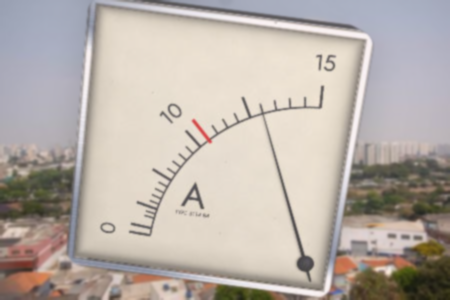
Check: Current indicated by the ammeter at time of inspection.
13 A
